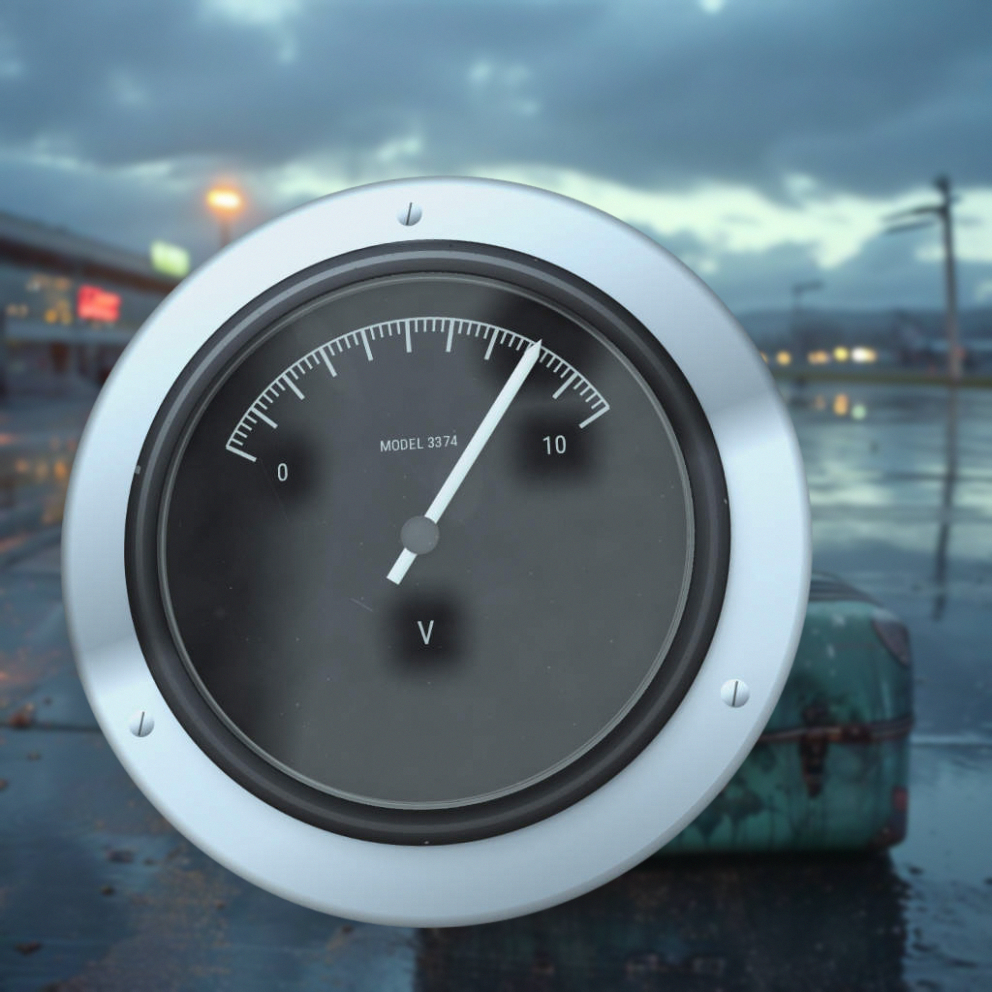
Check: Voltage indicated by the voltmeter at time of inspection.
8 V
